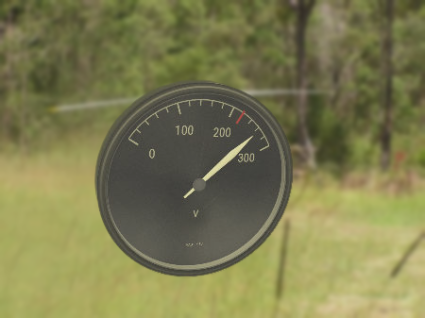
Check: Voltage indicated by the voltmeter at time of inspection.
260 V
